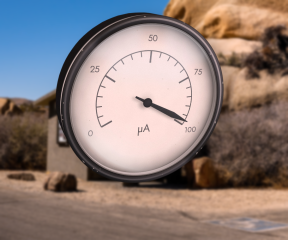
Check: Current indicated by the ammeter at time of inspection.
97.5 µA
